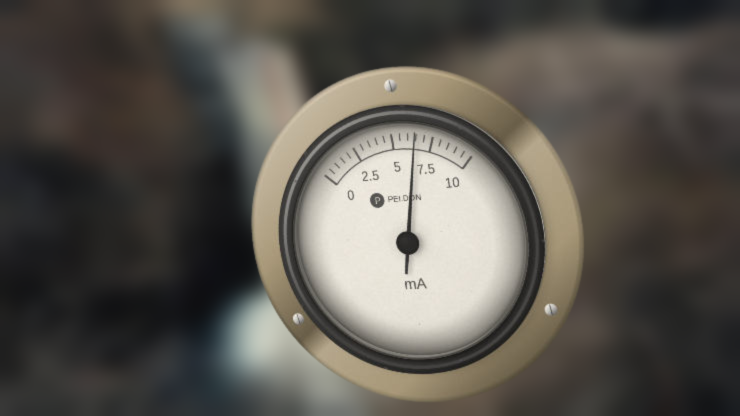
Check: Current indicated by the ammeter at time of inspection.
6.5 mA
